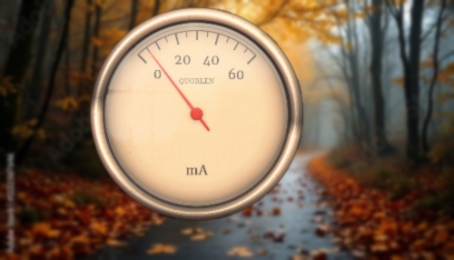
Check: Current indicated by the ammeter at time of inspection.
5 mA
